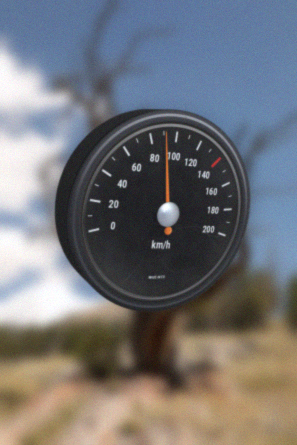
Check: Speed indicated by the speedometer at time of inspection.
90 km/h
